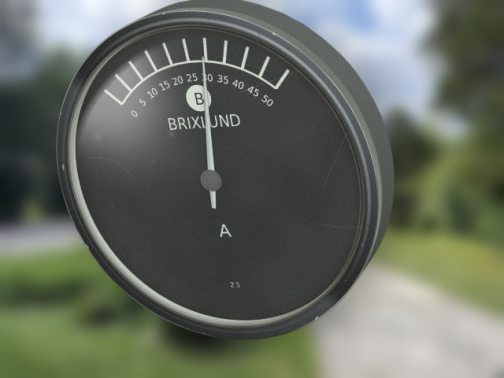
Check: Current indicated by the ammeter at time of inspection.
30 A
